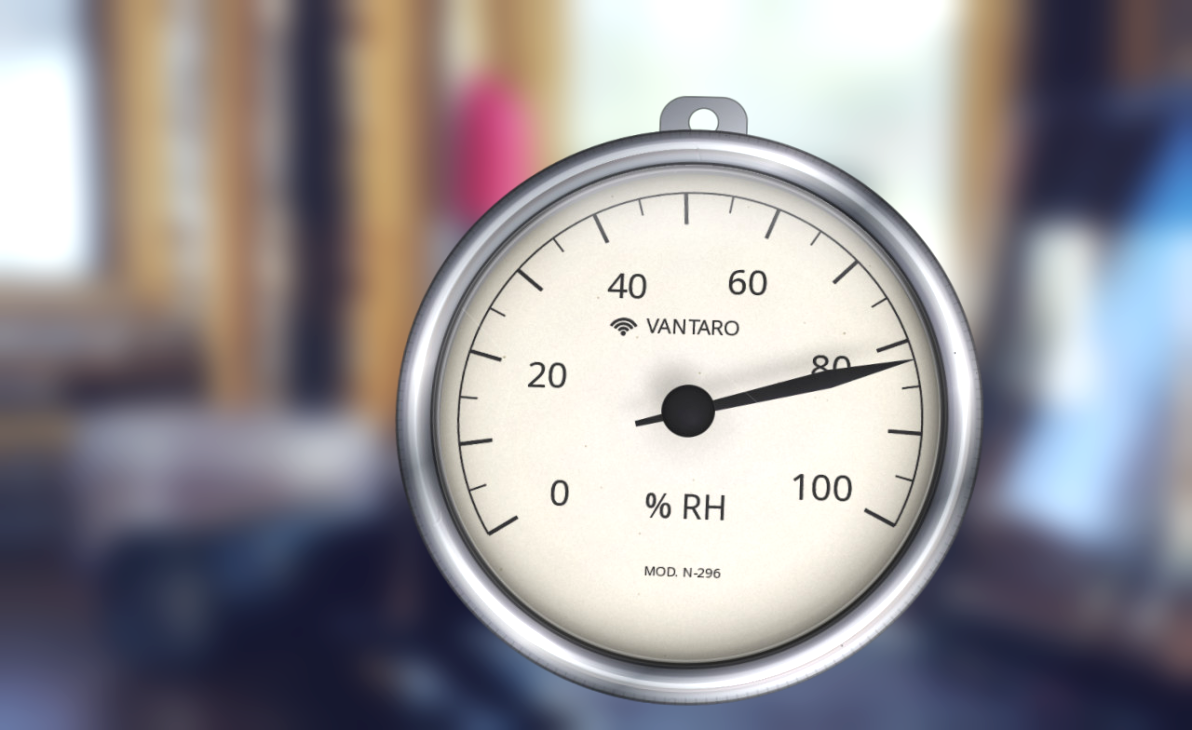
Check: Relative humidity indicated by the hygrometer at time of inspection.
82.5 %
